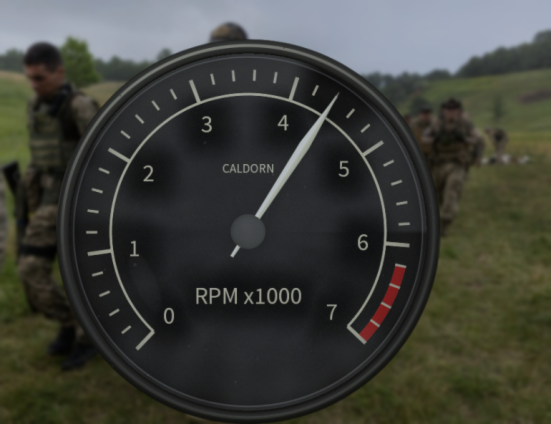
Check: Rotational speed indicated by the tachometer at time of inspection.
4400 rpm
